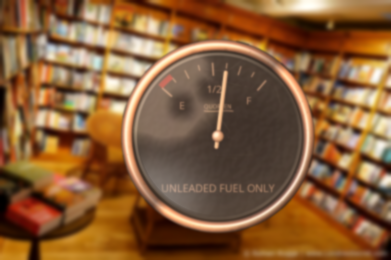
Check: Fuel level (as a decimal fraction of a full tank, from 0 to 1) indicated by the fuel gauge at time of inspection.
0.625
